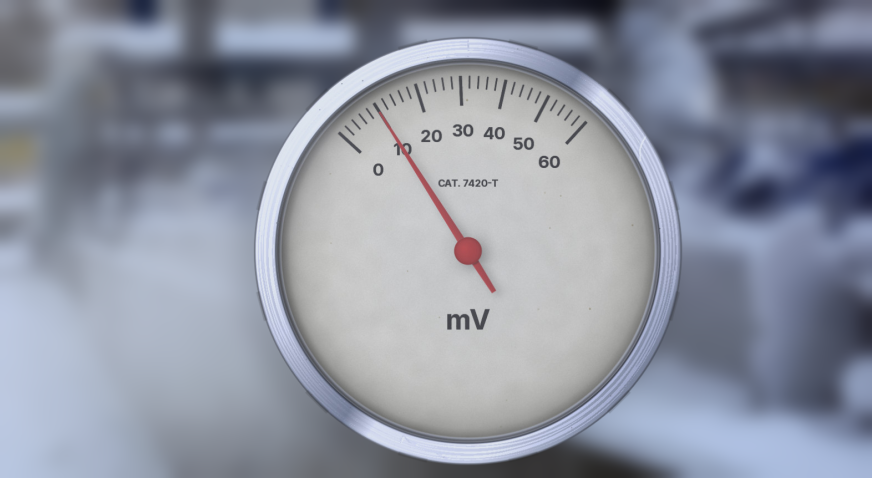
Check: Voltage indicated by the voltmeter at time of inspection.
10 mV
